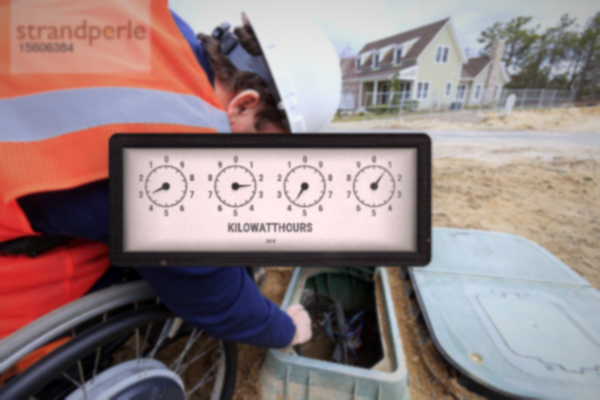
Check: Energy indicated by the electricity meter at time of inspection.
3241 kWh
